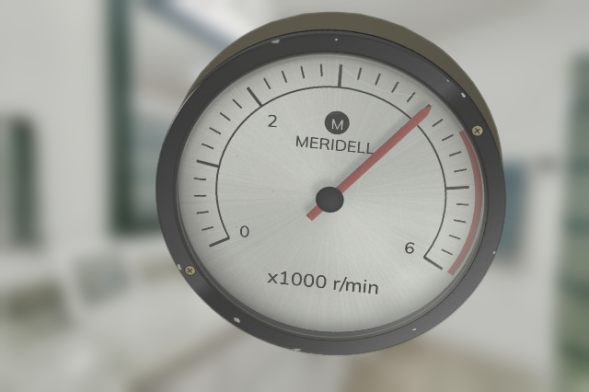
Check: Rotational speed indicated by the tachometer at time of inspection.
4000 rpm
